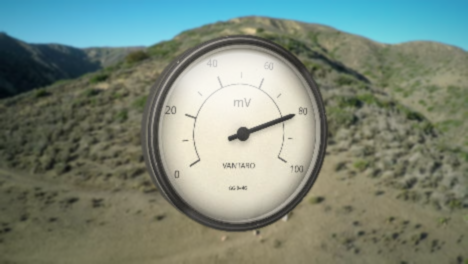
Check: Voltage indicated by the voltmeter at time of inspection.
80 mV
